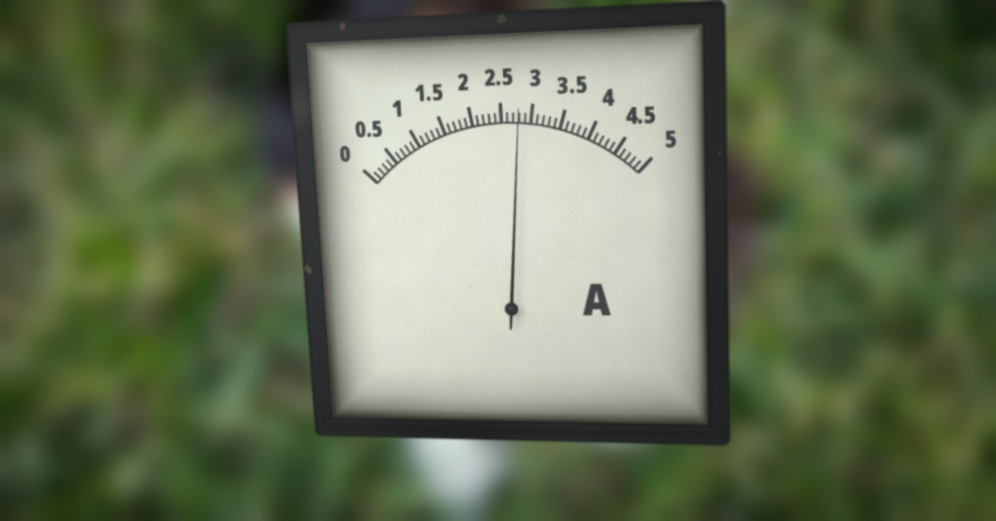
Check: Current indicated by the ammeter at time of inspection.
2.8 A
